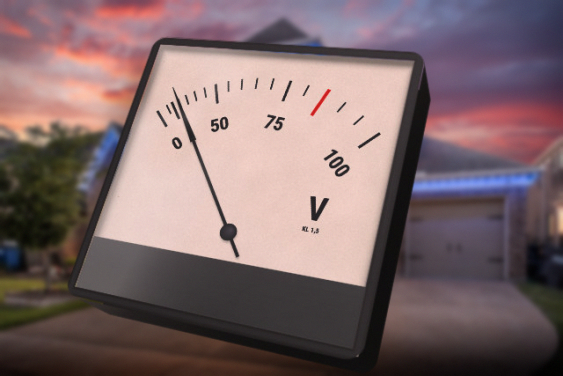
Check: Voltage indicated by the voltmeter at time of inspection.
30 V
